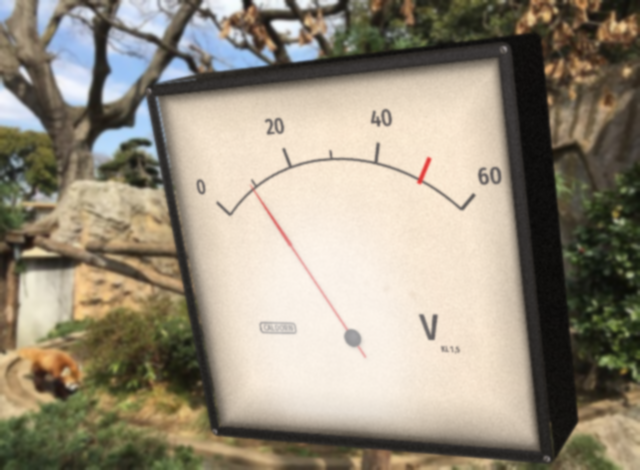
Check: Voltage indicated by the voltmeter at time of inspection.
10 V
